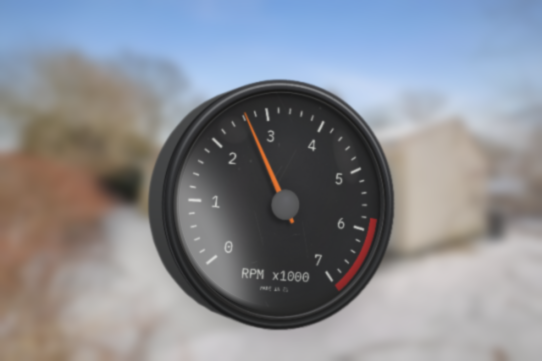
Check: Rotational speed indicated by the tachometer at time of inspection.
2600 rpm
